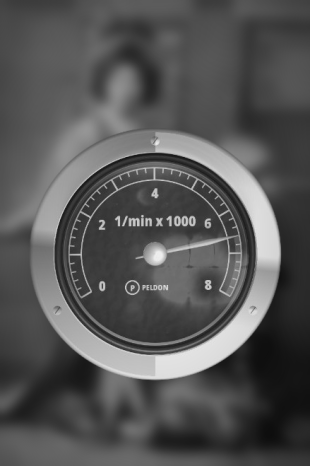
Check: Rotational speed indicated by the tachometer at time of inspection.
6600 rpm
